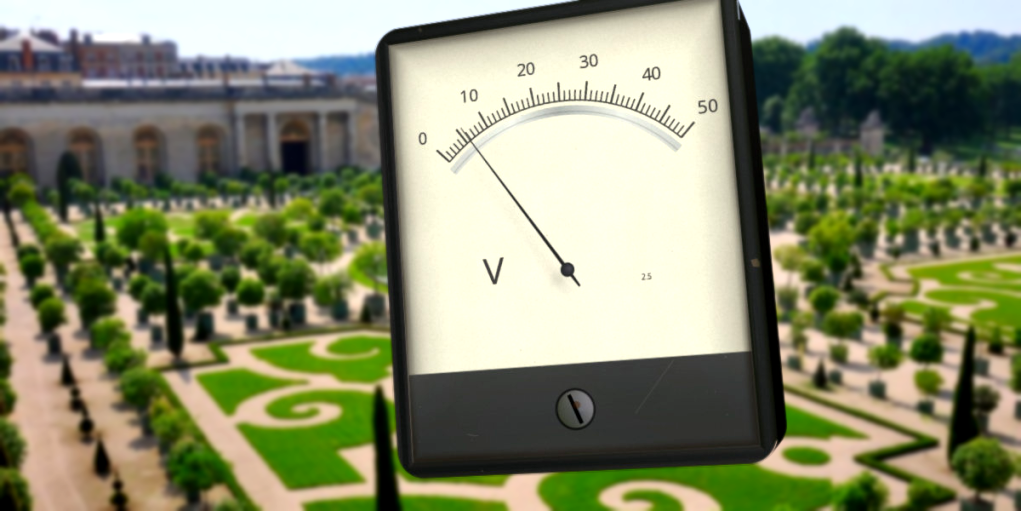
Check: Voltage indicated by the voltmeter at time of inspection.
6 V
